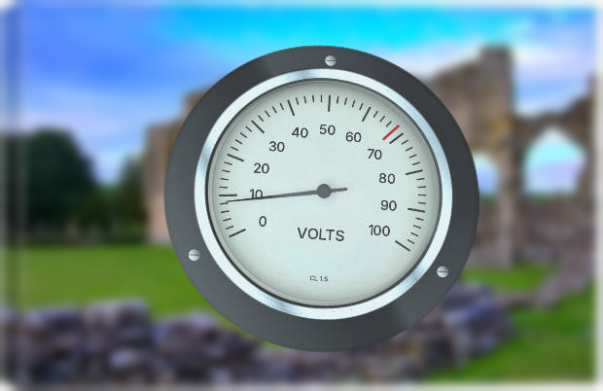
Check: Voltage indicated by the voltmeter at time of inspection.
8 V
